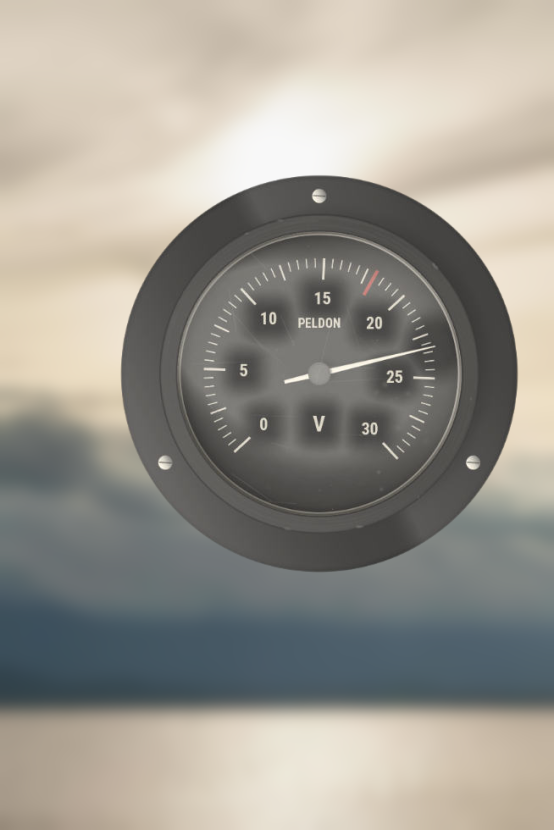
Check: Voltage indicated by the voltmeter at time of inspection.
23.25 V
